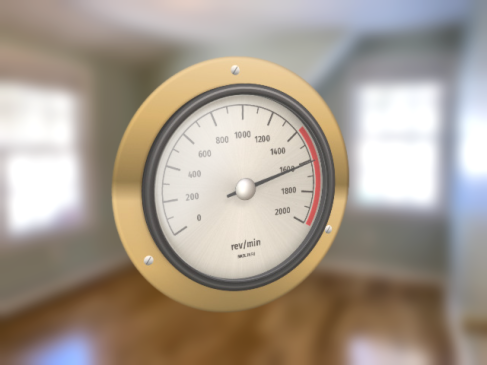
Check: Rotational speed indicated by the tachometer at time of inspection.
1600 rpm
